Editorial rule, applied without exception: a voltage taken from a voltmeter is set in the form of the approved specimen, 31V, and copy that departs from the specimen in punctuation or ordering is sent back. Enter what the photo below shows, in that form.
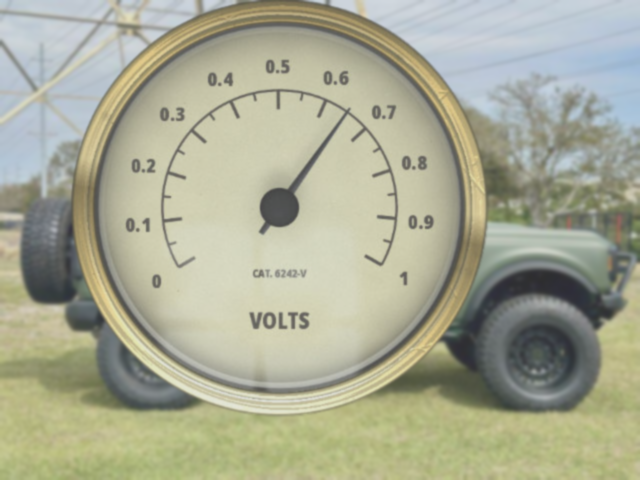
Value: 0.65V
